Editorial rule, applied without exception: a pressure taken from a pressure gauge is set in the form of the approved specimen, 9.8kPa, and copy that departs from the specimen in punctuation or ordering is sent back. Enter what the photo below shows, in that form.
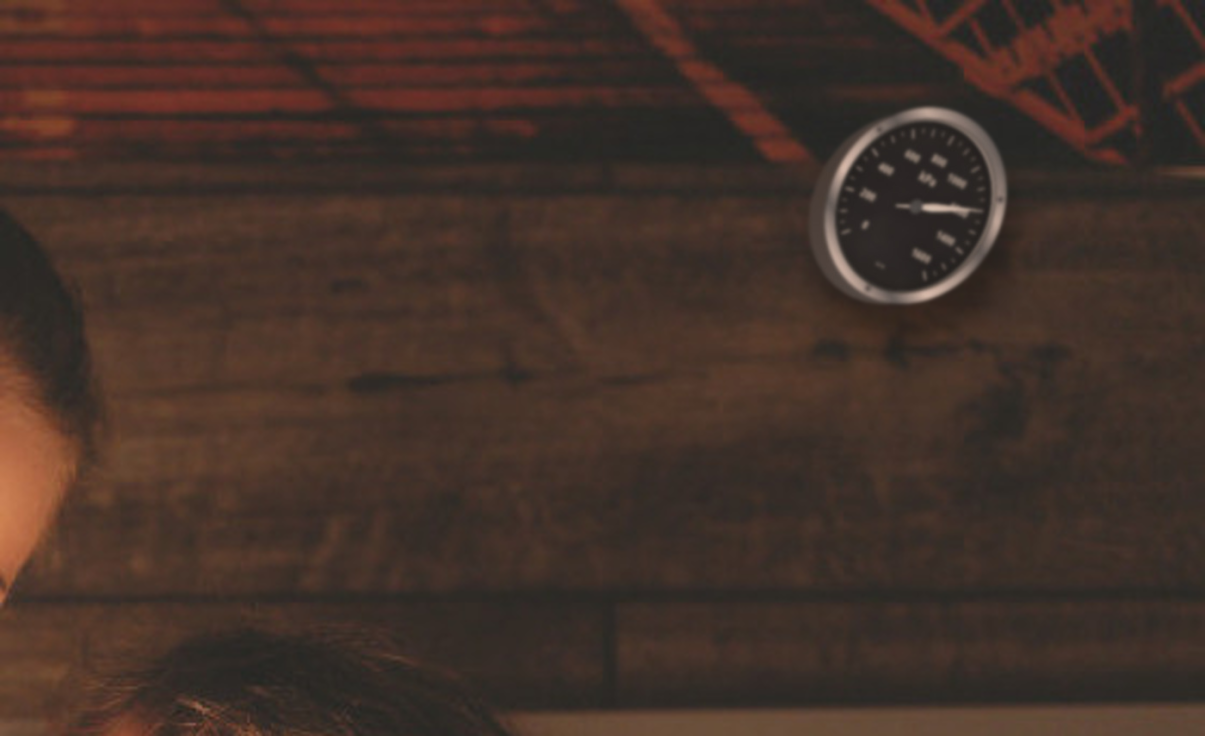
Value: 1200kPa
